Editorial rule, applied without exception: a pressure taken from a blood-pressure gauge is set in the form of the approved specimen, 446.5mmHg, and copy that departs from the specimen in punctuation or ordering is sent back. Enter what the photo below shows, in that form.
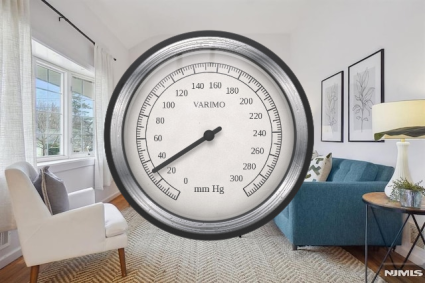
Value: 30mmHg
